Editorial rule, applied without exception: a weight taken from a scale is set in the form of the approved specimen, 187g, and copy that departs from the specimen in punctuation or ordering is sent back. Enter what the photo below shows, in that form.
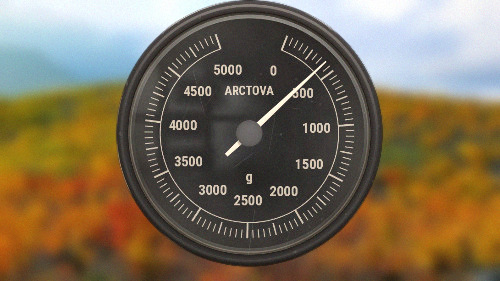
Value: 400g
